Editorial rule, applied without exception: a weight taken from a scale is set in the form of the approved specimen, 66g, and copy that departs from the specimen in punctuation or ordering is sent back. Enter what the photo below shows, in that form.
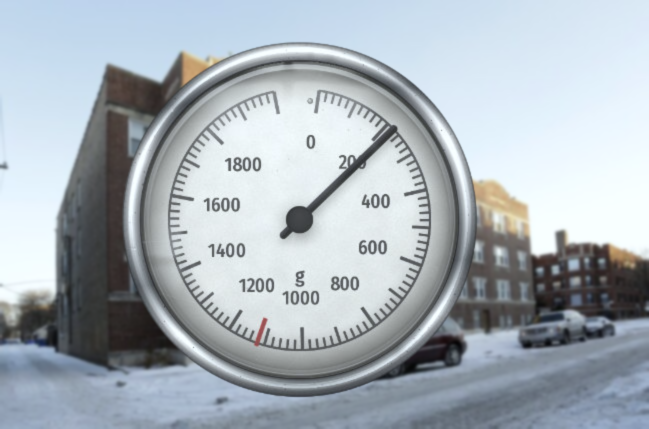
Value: 220g
